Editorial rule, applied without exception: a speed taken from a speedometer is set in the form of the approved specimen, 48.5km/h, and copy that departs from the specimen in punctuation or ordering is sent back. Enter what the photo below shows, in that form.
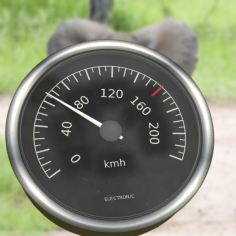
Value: 65km/h
